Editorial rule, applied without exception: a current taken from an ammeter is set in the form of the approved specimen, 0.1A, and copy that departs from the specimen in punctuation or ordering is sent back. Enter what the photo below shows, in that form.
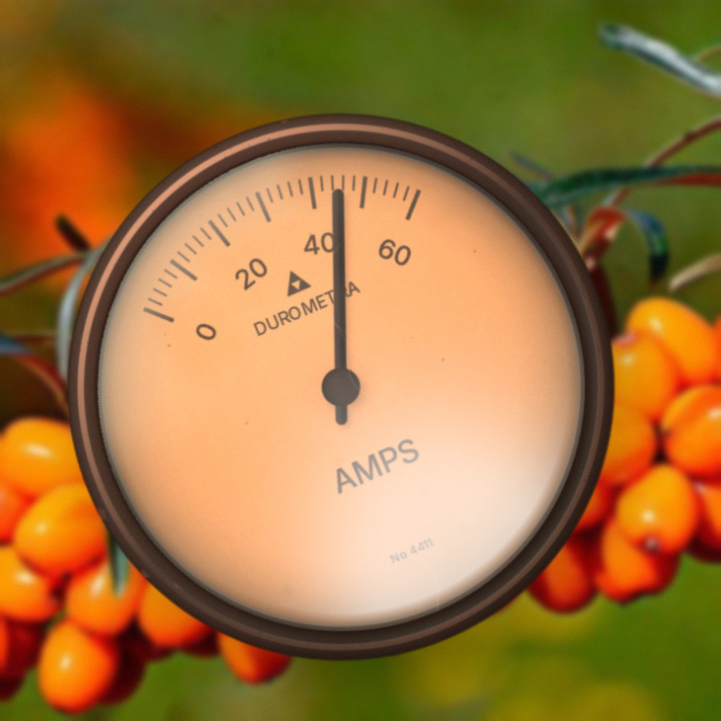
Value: 45A
